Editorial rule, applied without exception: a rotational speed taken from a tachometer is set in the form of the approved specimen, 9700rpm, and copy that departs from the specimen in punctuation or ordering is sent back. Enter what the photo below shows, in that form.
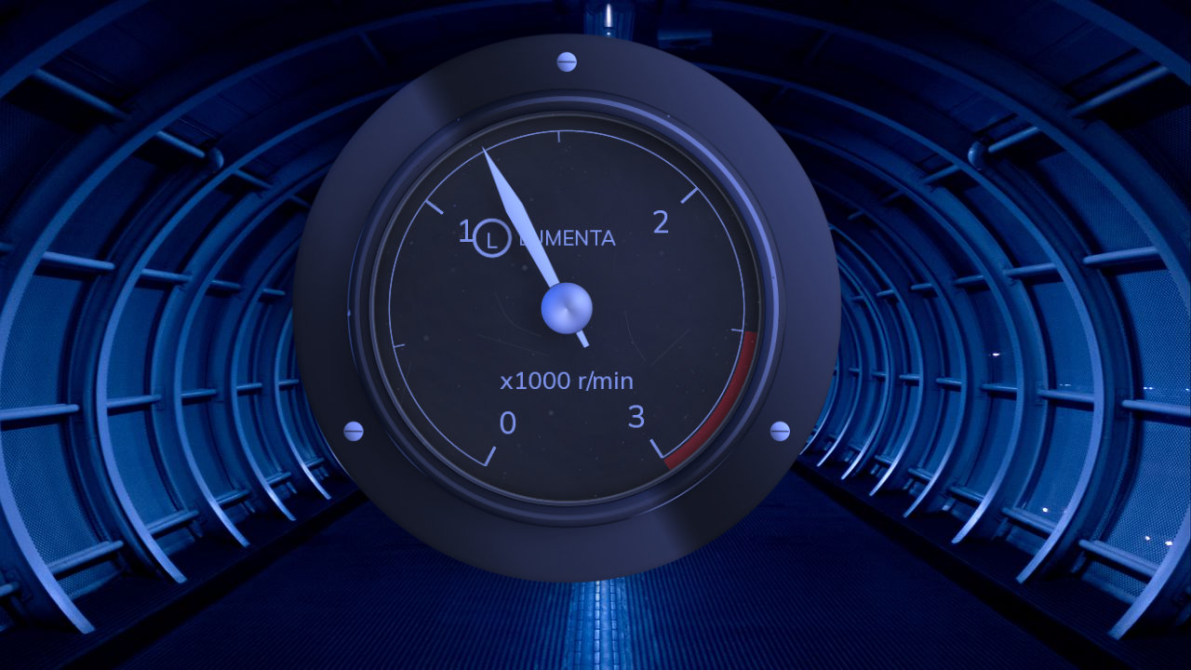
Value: 1250rpm
